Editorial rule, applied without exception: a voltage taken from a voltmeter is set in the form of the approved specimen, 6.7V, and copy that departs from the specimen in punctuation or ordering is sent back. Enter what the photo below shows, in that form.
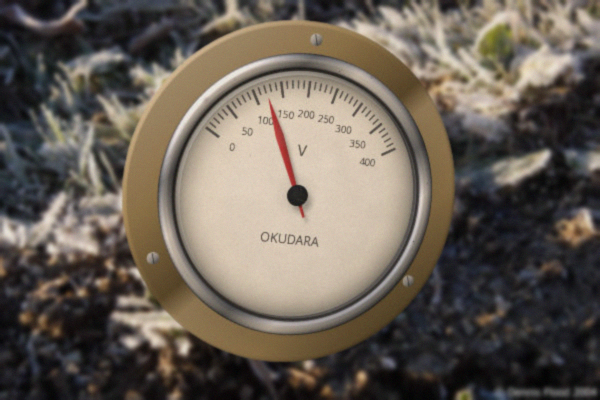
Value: 120V
